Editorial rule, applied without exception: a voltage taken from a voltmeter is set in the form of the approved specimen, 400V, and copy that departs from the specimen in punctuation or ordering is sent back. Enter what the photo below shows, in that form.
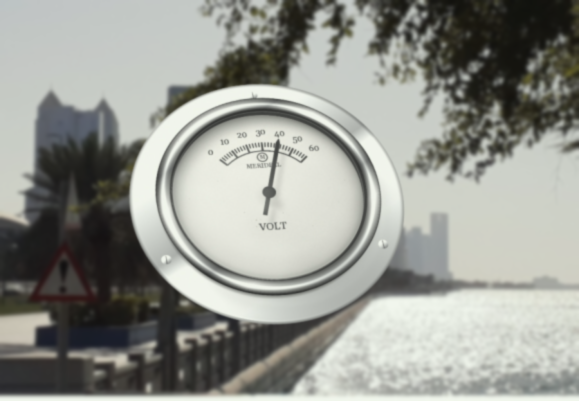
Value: 40V
